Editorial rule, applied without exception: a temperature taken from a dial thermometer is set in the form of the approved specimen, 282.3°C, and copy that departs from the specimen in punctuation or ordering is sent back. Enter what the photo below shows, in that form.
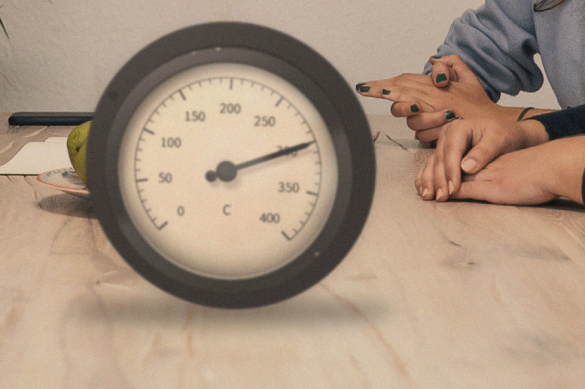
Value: 300°C
